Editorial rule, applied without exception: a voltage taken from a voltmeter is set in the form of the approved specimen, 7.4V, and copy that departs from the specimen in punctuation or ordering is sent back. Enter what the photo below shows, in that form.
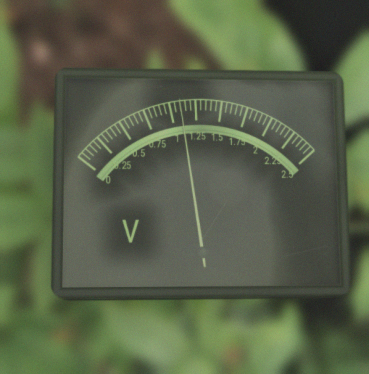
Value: 1.1V
